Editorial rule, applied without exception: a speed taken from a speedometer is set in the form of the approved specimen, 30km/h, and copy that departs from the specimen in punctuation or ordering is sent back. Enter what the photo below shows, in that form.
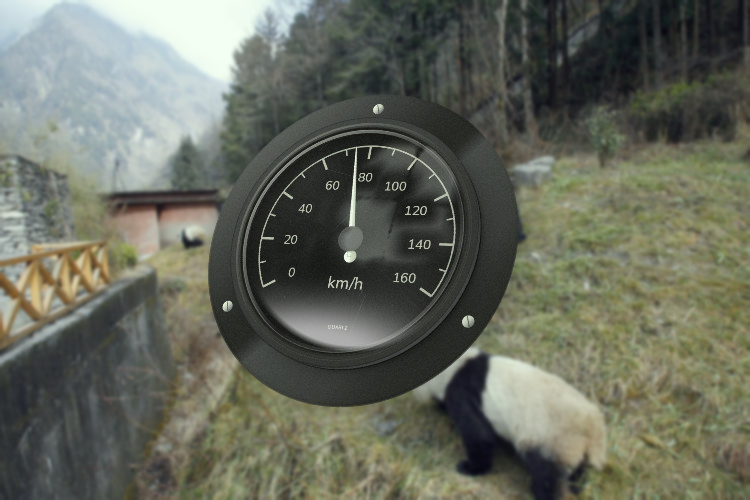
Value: 75km/h
